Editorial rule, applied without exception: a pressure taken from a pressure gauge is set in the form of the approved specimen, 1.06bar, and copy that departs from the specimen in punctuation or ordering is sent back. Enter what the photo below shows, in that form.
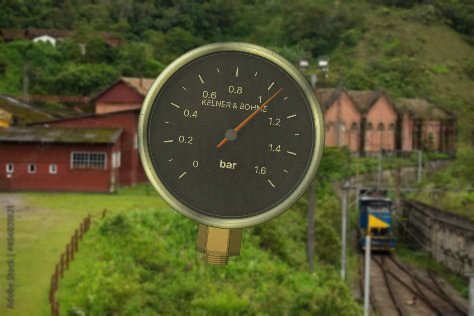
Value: 1.05bar
